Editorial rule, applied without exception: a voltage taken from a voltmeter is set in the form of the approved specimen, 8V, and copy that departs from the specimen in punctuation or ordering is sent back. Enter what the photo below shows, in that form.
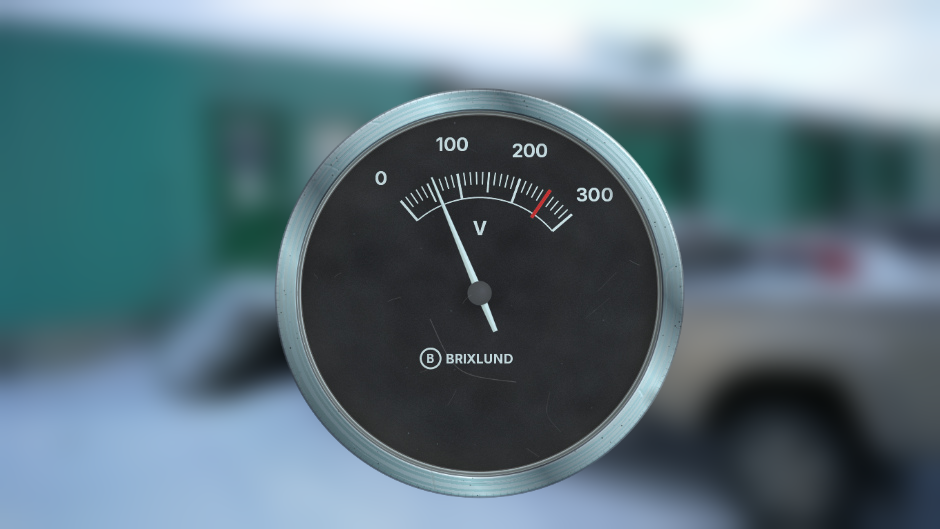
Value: 60V
